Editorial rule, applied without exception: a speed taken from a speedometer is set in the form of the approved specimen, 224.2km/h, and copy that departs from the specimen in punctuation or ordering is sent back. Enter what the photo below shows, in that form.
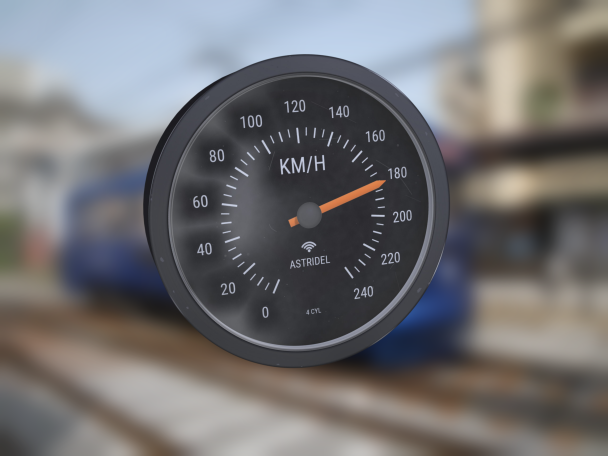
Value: 180km/h
